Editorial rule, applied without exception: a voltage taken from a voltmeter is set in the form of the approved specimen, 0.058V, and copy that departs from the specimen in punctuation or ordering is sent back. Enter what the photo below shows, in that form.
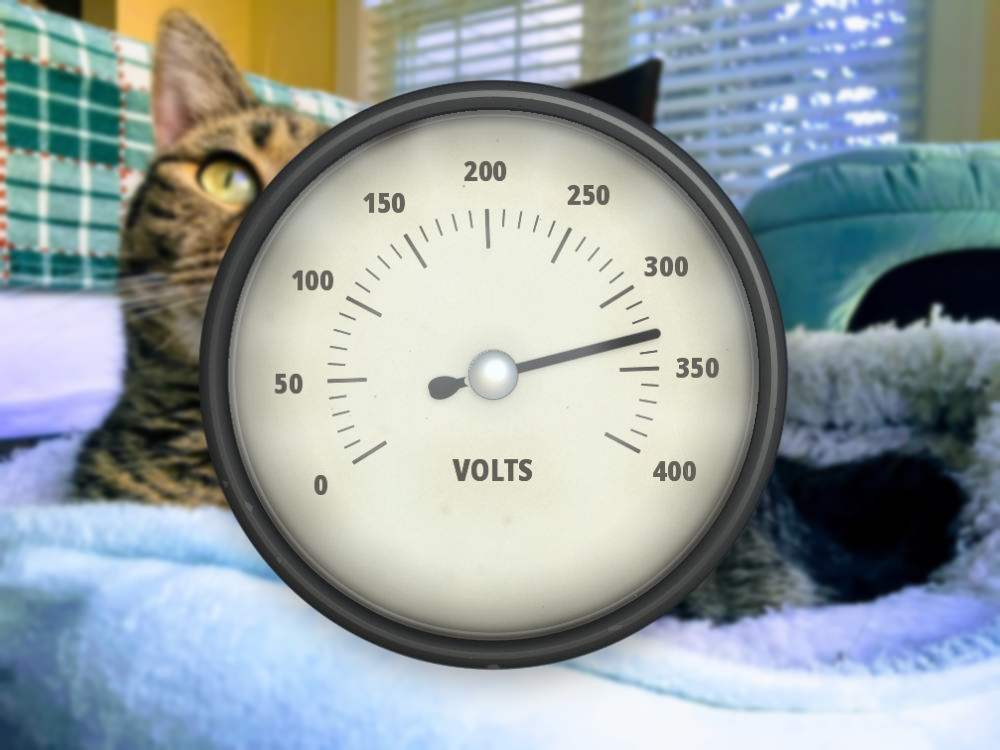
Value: 330V
